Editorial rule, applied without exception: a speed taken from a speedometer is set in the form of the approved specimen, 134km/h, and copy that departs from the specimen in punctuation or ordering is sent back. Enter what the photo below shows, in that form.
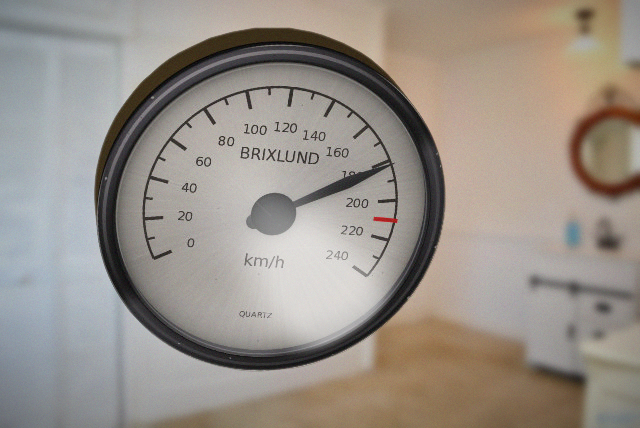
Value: 180km/h
